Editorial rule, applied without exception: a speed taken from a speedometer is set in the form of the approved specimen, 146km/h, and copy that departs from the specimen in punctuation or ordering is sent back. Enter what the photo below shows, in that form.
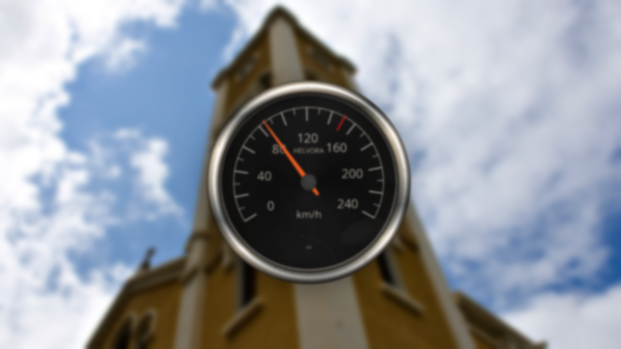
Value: 85km/h
